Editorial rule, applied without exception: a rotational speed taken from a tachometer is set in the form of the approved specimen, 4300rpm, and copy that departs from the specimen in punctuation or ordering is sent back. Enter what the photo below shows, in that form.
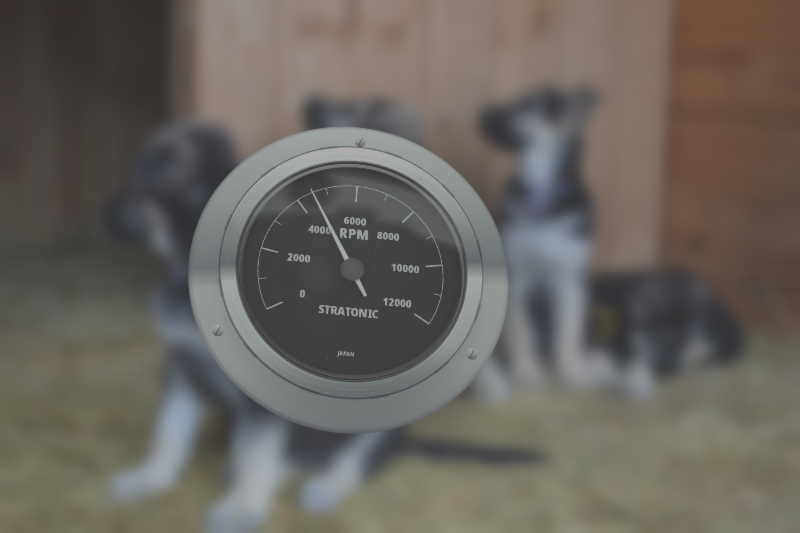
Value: 4500rpm
